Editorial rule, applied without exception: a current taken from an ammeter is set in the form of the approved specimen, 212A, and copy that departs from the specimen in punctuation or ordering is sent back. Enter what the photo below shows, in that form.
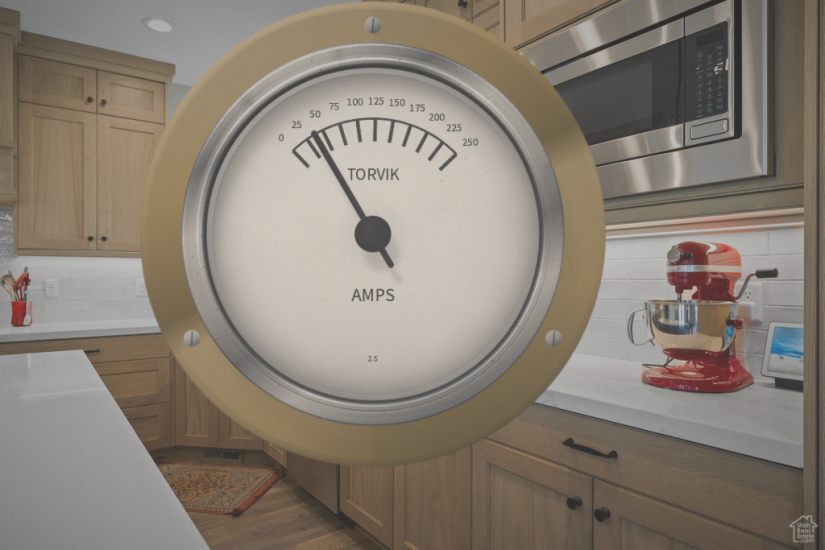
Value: 37.5A
